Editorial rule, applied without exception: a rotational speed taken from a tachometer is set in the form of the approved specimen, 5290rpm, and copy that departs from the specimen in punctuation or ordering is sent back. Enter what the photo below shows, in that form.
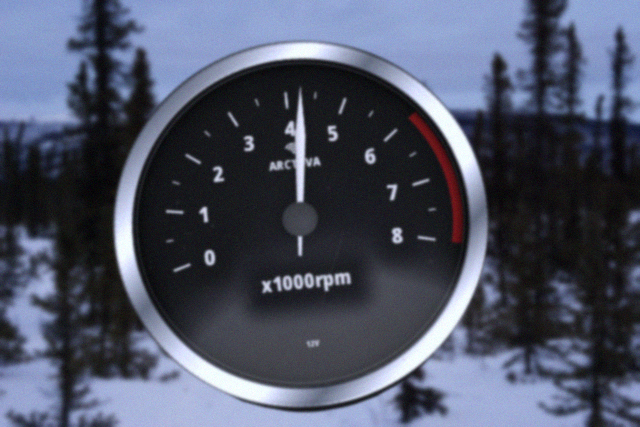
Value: 4250rpm
